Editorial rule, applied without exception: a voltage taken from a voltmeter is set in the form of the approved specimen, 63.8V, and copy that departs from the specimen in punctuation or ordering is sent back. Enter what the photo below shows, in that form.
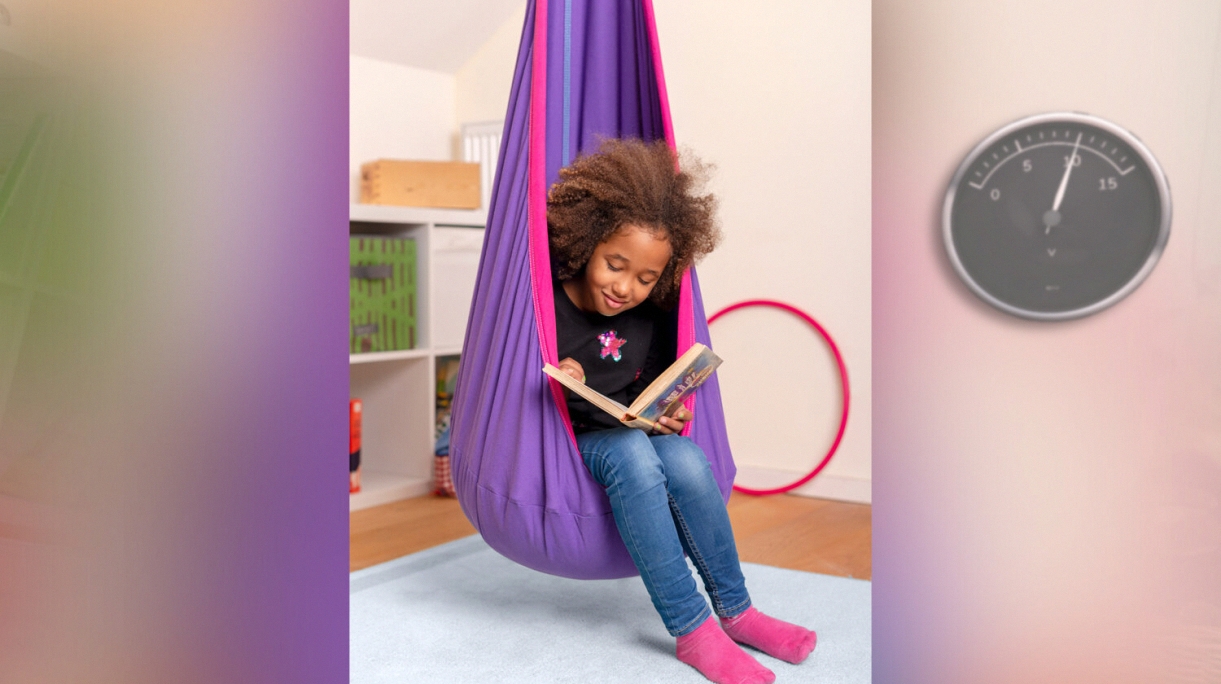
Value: 10V
